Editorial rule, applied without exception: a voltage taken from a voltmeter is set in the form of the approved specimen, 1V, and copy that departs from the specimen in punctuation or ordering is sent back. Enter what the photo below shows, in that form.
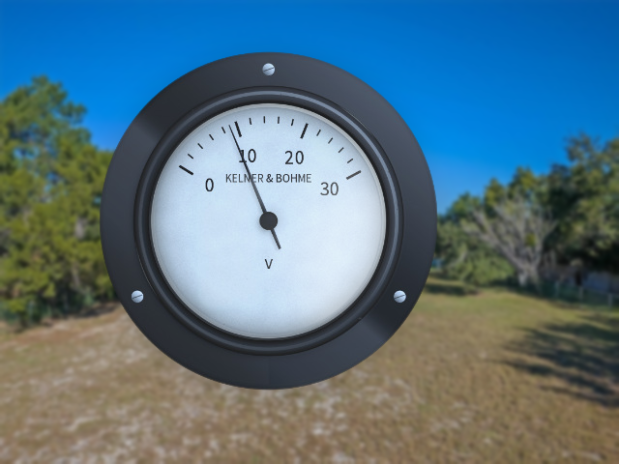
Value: 9V
